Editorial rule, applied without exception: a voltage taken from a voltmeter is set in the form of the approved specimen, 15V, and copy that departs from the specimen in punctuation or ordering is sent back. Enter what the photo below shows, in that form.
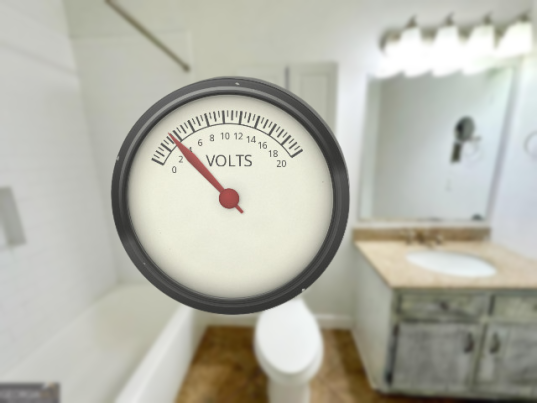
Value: 3.5V
